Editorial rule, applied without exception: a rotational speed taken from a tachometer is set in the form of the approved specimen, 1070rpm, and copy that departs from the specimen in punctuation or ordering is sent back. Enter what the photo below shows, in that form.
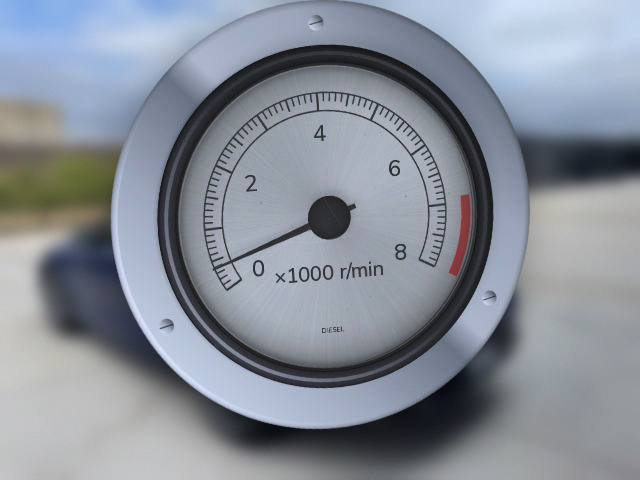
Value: 400rpm
